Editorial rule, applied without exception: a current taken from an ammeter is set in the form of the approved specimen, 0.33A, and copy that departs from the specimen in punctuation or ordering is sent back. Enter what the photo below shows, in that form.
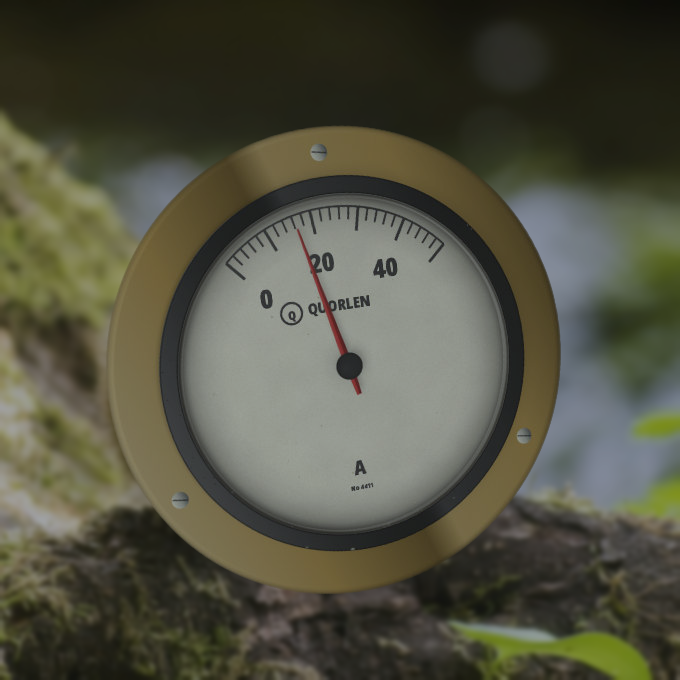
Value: 16A
